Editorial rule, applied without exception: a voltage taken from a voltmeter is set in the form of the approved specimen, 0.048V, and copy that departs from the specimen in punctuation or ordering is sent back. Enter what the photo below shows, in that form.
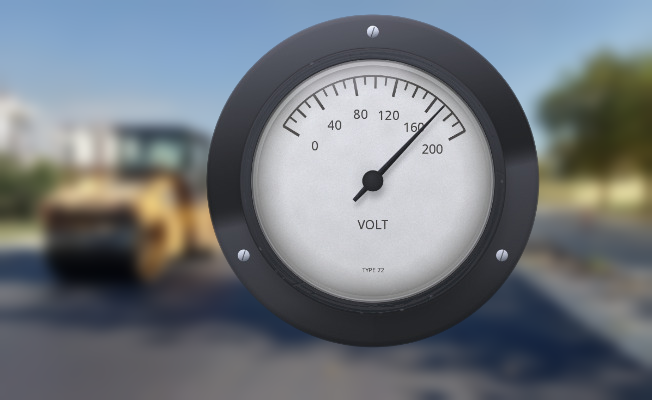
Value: 170V
